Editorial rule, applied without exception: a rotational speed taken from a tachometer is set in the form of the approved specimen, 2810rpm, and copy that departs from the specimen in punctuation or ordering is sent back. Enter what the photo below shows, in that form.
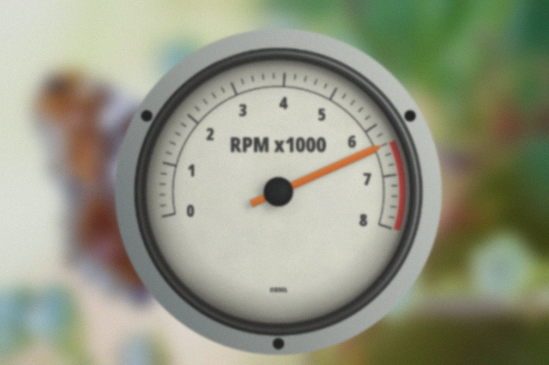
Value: 6400rpm
